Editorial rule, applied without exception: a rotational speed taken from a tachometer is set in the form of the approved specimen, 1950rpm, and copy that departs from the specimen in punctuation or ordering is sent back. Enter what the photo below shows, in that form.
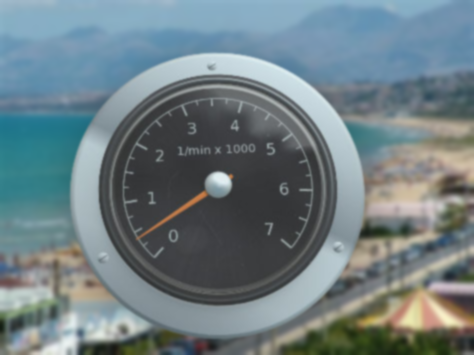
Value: 375rpm
